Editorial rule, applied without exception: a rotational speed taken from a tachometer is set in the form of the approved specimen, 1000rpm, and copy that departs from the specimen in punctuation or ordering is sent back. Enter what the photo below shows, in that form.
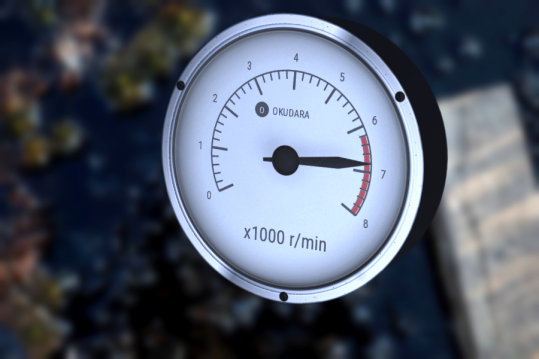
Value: 6800rpm
